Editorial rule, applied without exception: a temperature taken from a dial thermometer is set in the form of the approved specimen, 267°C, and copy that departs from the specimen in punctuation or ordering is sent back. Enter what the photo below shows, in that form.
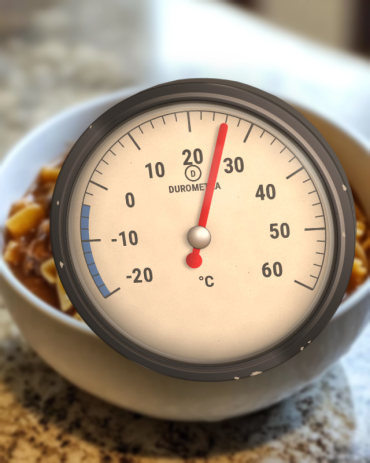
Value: 26°C
